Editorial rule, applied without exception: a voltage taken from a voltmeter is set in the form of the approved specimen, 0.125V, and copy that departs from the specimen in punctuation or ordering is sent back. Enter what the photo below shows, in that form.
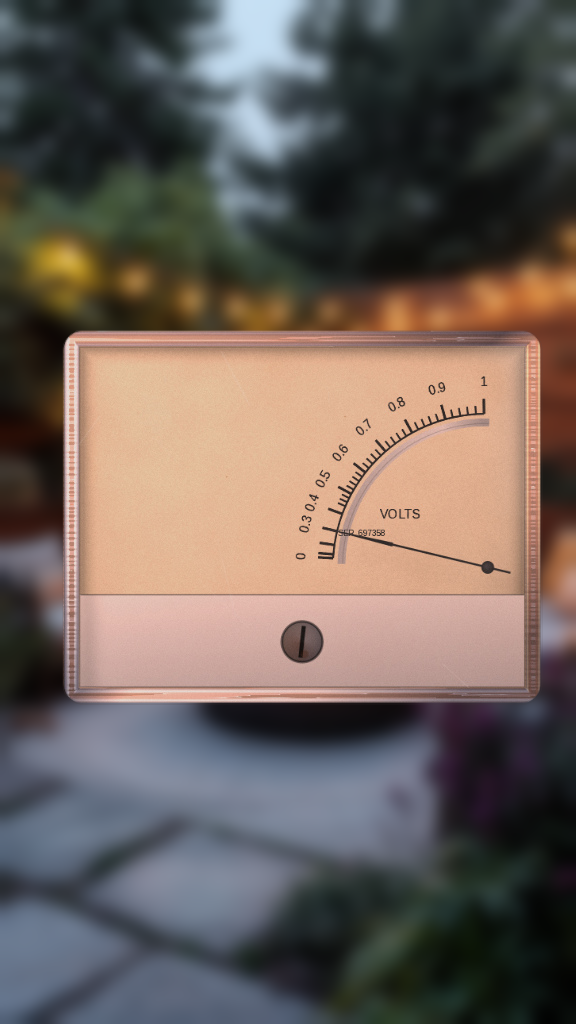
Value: 0.3V
